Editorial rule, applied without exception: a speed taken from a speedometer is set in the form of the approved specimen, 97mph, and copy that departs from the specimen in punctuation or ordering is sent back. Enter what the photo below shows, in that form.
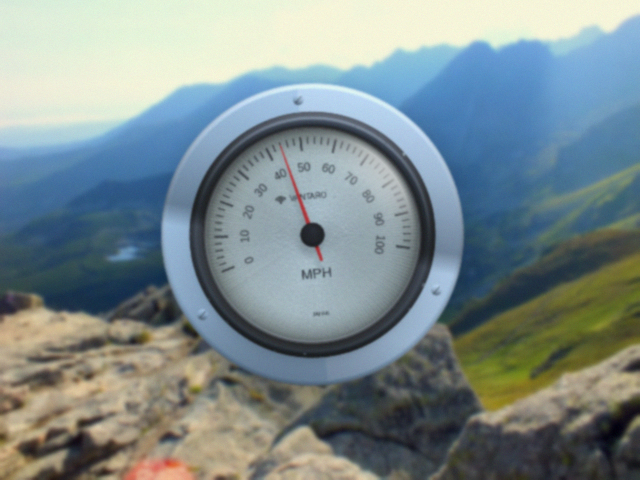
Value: 44mph
